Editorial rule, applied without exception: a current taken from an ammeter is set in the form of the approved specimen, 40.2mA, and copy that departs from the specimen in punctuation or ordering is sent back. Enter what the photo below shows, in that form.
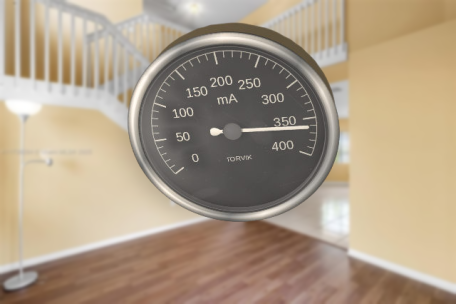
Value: 360mA
